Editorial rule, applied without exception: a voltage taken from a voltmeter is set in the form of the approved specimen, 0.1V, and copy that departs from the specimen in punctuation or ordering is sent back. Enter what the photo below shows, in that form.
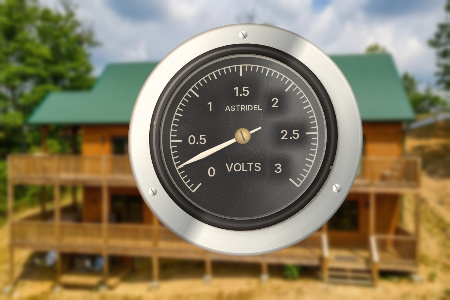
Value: 0.25V
